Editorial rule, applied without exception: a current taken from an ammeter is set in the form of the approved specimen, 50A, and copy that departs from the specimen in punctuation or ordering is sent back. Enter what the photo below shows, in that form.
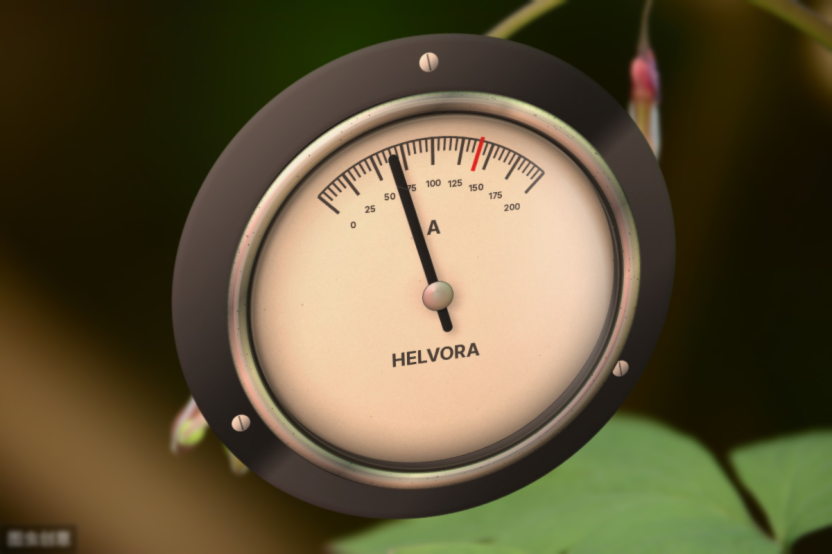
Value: 65A
